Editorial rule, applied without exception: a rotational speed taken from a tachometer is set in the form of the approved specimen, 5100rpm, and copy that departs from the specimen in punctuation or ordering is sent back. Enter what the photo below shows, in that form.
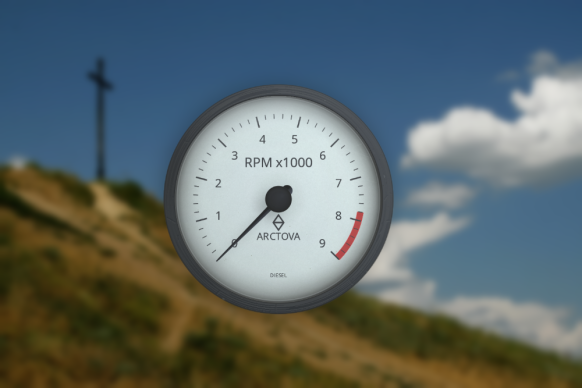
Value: 0rpm
